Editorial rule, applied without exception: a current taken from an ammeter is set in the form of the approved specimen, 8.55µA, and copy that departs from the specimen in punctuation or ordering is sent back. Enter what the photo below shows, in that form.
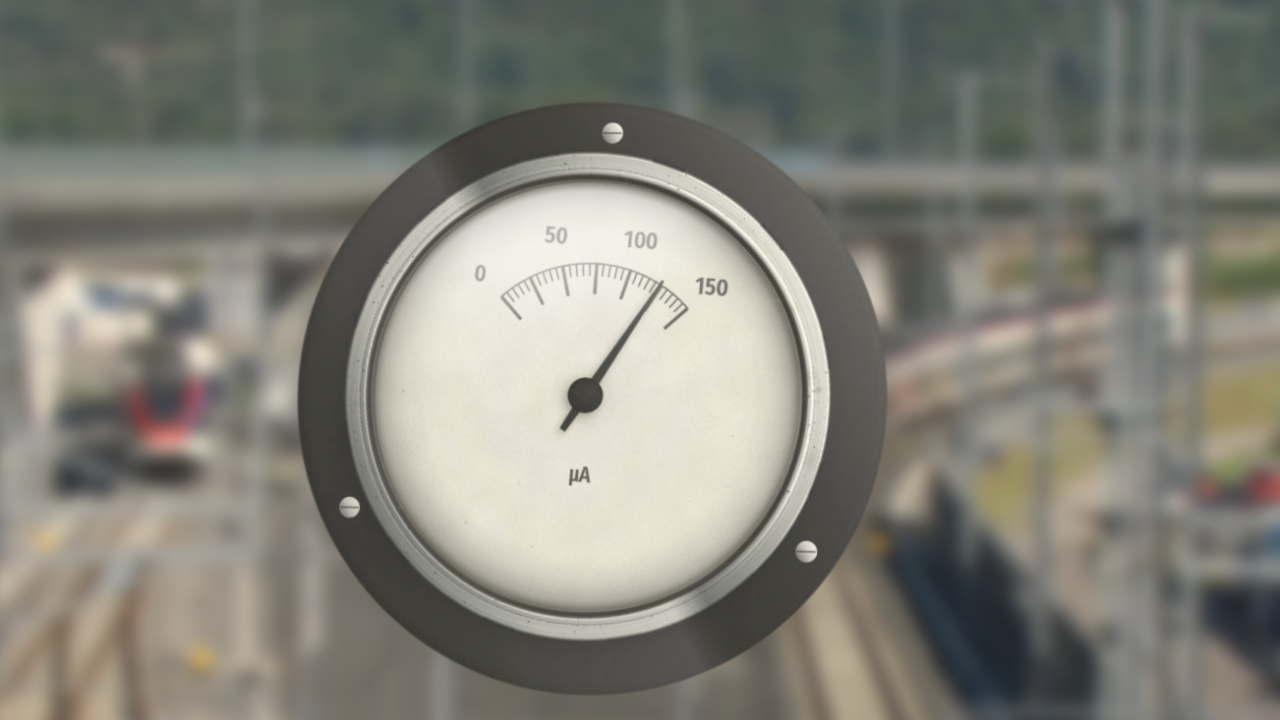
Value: 125µA
